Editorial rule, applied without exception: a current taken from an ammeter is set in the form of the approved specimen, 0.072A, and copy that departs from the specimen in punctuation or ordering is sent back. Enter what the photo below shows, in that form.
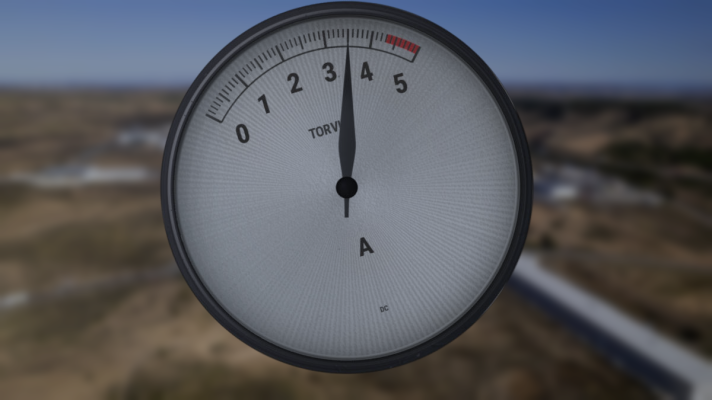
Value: 3.5A
